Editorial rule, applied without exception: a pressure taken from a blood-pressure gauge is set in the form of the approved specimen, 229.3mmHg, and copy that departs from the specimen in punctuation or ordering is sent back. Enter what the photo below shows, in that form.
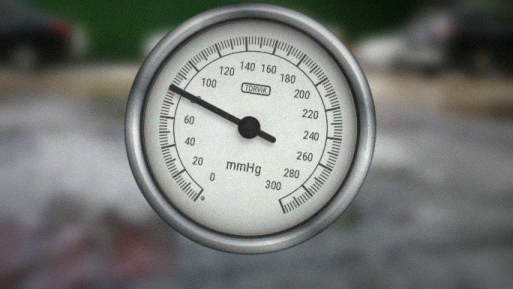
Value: 80mmHg
